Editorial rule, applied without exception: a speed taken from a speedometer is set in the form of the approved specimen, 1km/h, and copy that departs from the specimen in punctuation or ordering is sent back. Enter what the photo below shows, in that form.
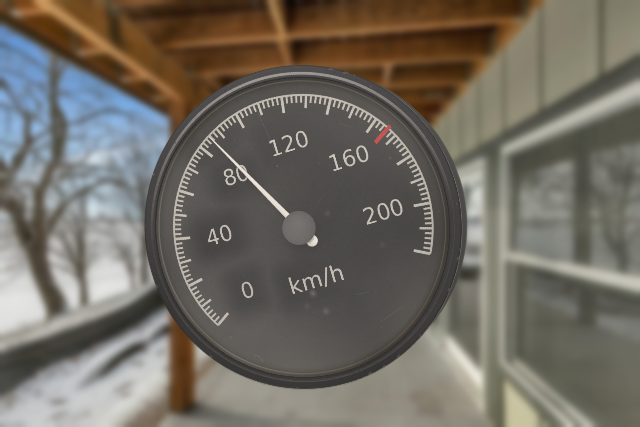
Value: 86km/h
